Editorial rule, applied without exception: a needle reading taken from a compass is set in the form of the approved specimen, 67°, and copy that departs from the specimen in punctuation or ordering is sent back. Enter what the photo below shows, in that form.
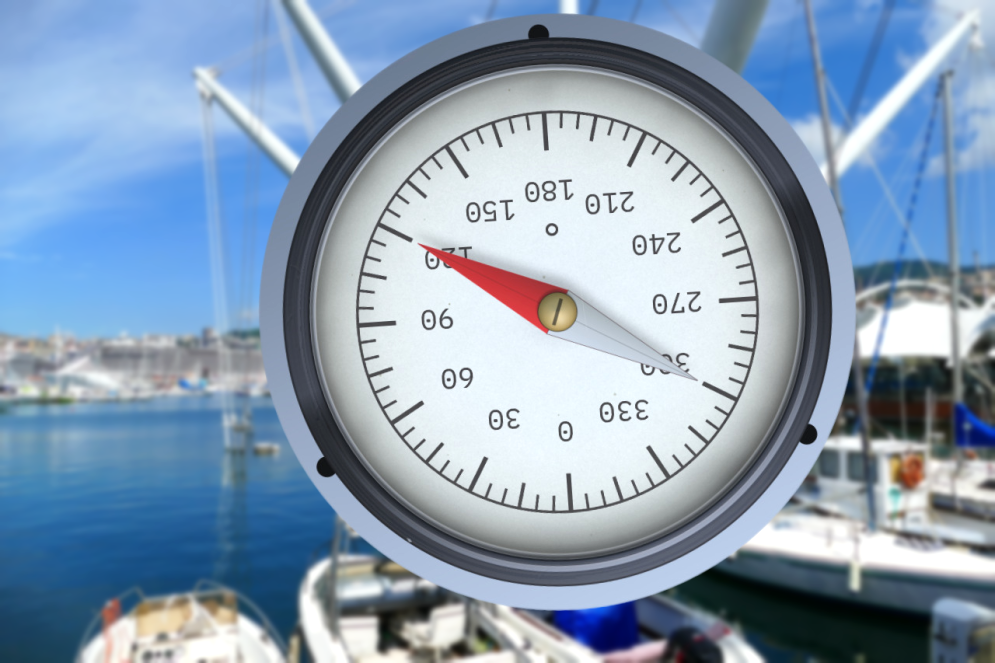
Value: 120°
